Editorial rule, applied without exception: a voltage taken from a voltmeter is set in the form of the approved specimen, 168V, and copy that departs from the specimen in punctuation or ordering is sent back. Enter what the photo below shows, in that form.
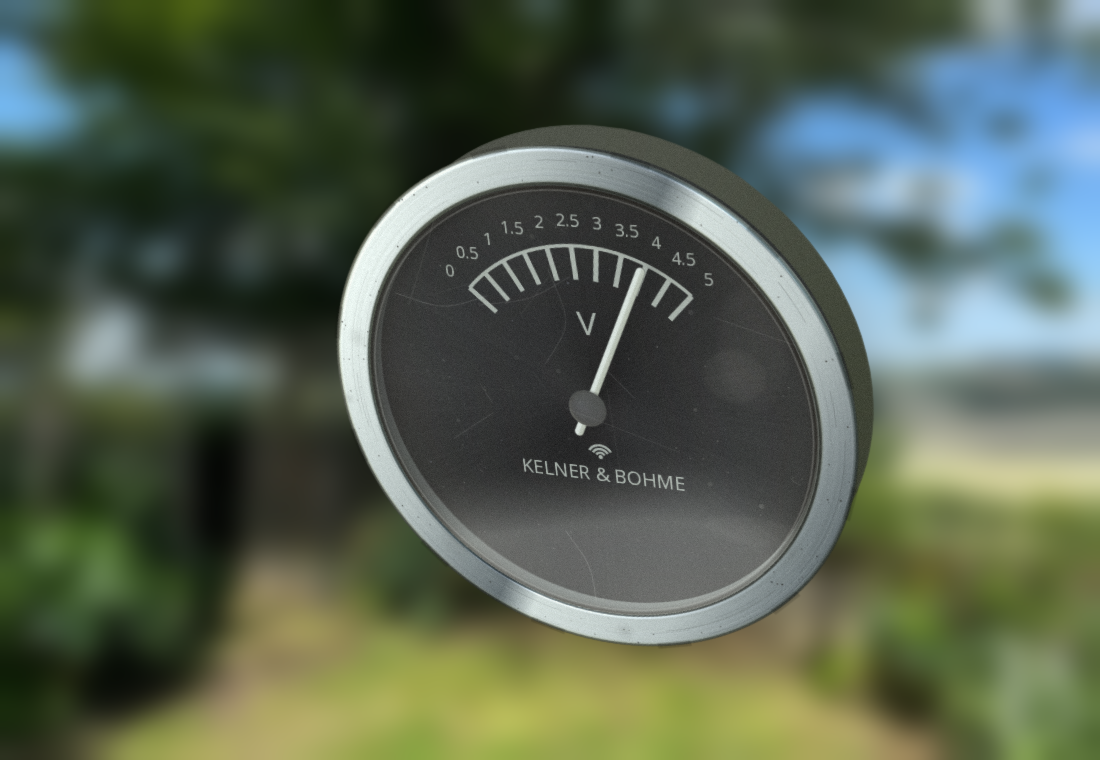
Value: 4V
